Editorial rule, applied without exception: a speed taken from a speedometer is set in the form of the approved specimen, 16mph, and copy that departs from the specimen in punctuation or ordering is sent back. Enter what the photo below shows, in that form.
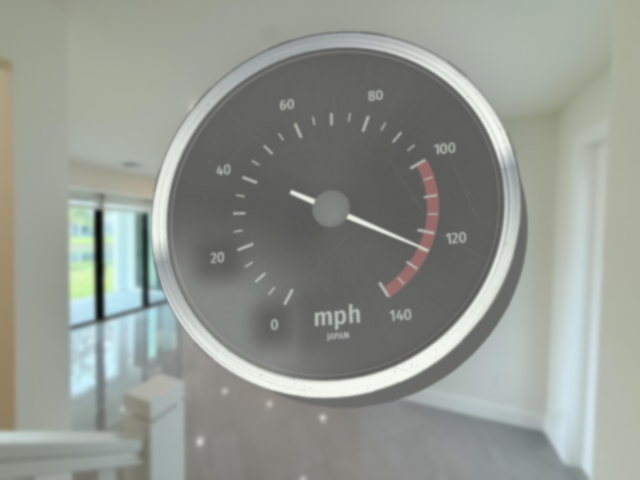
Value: 125mph
